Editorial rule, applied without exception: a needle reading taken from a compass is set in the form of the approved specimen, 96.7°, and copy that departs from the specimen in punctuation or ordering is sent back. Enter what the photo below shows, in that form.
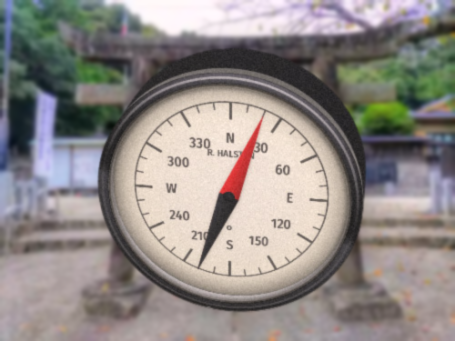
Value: 20°
